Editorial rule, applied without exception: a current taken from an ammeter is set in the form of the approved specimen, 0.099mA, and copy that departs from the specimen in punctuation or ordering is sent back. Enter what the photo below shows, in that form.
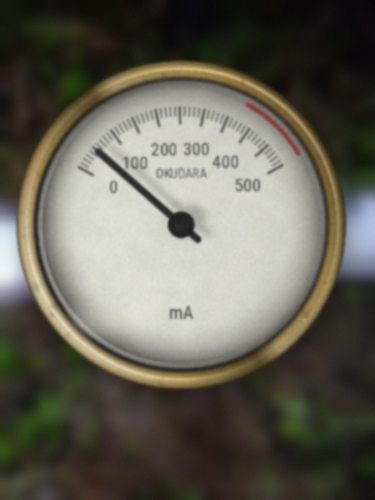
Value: 50mA
